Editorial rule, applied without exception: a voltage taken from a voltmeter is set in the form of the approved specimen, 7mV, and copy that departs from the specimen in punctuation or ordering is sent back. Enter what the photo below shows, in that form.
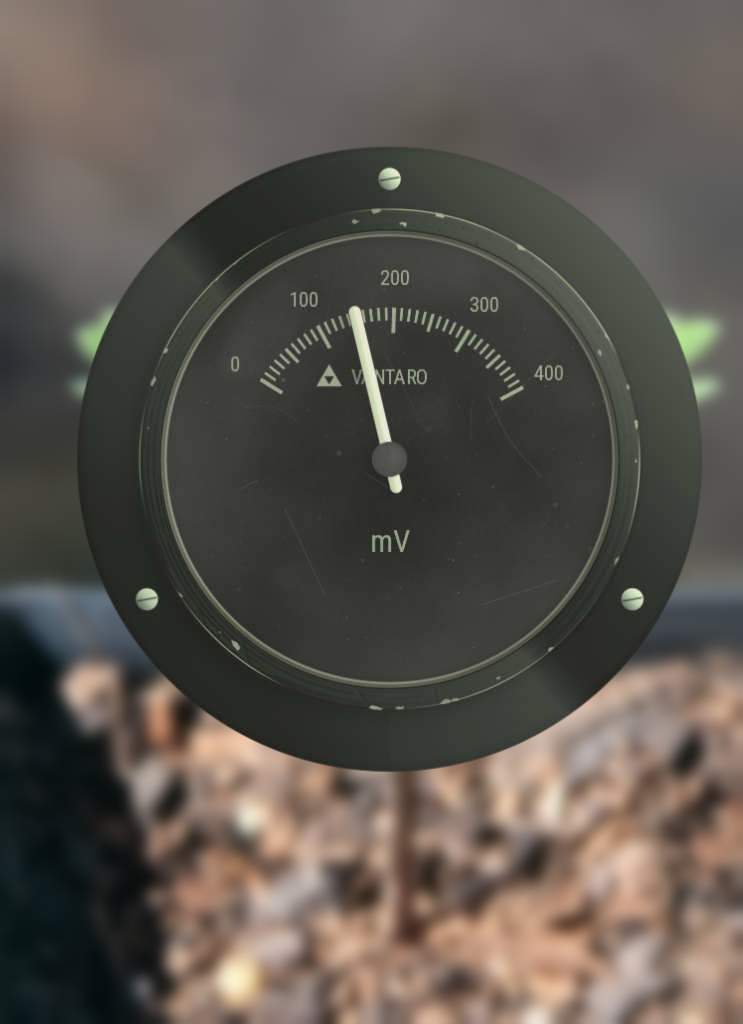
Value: 150mV
